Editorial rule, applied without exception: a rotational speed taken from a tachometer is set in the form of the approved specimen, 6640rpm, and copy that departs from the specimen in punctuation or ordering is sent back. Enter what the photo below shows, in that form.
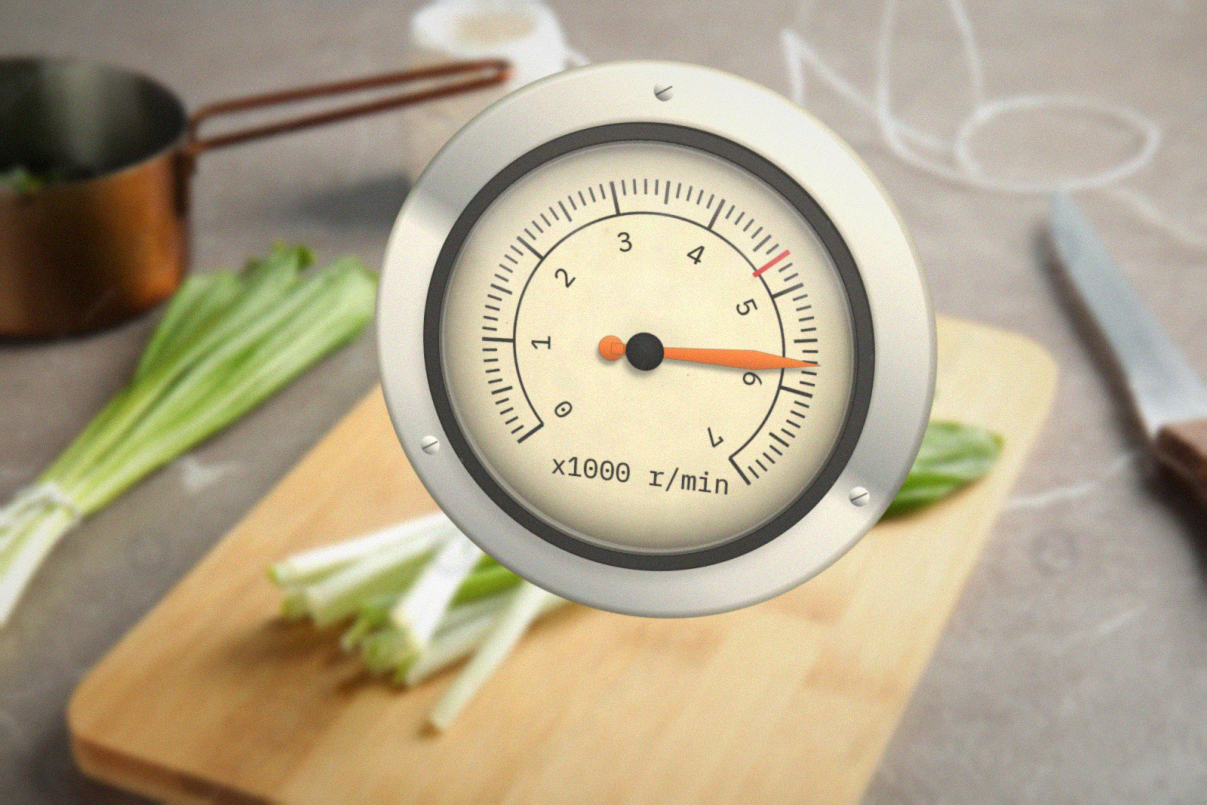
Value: 5700rpm
